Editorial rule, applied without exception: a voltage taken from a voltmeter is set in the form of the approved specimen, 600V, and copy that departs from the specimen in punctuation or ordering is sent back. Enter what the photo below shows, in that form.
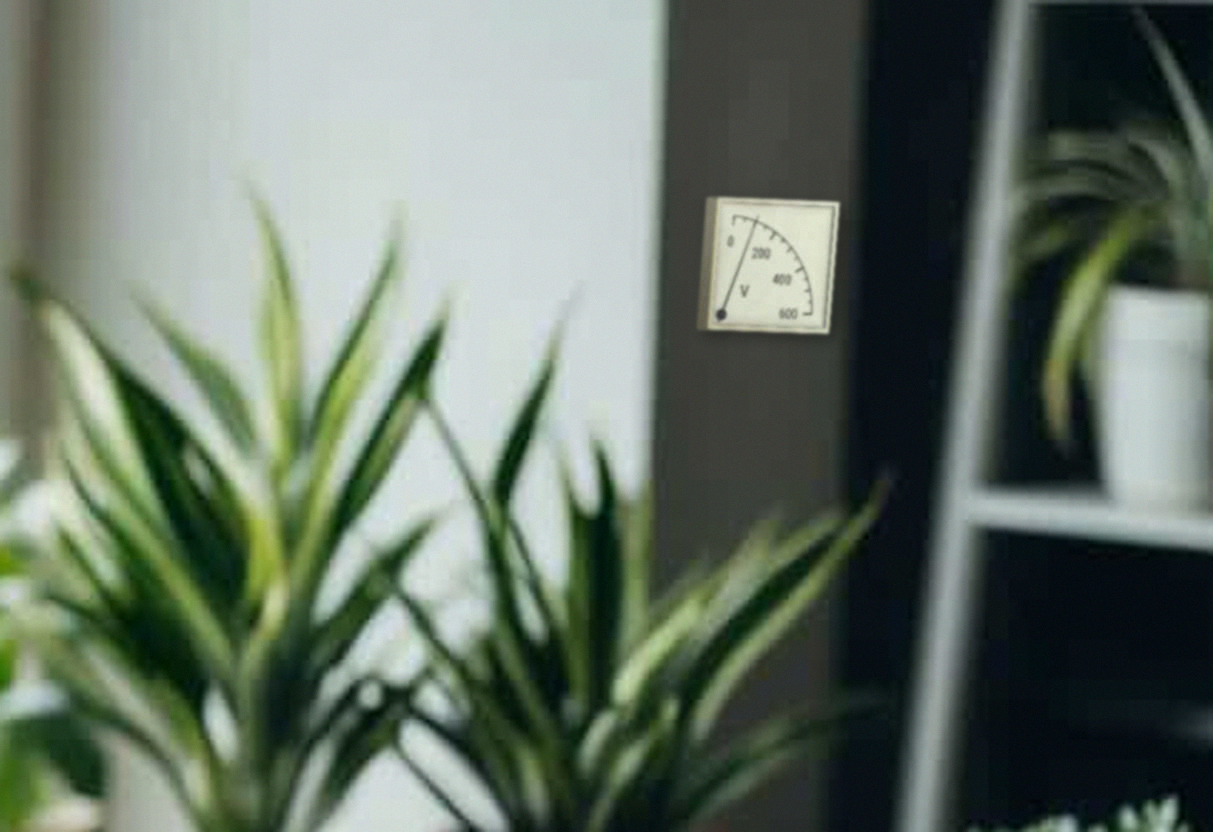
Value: 100V
